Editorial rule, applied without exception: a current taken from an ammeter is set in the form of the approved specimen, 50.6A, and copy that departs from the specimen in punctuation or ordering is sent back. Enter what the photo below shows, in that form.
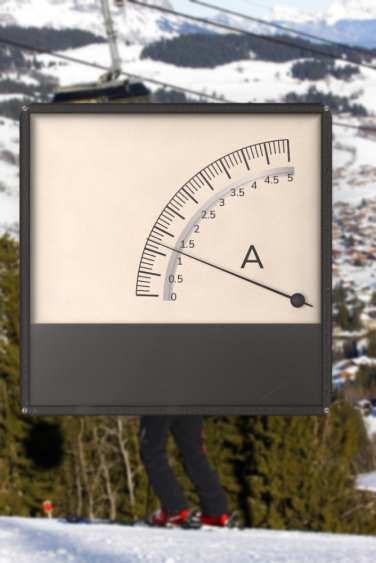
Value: 1.2A
